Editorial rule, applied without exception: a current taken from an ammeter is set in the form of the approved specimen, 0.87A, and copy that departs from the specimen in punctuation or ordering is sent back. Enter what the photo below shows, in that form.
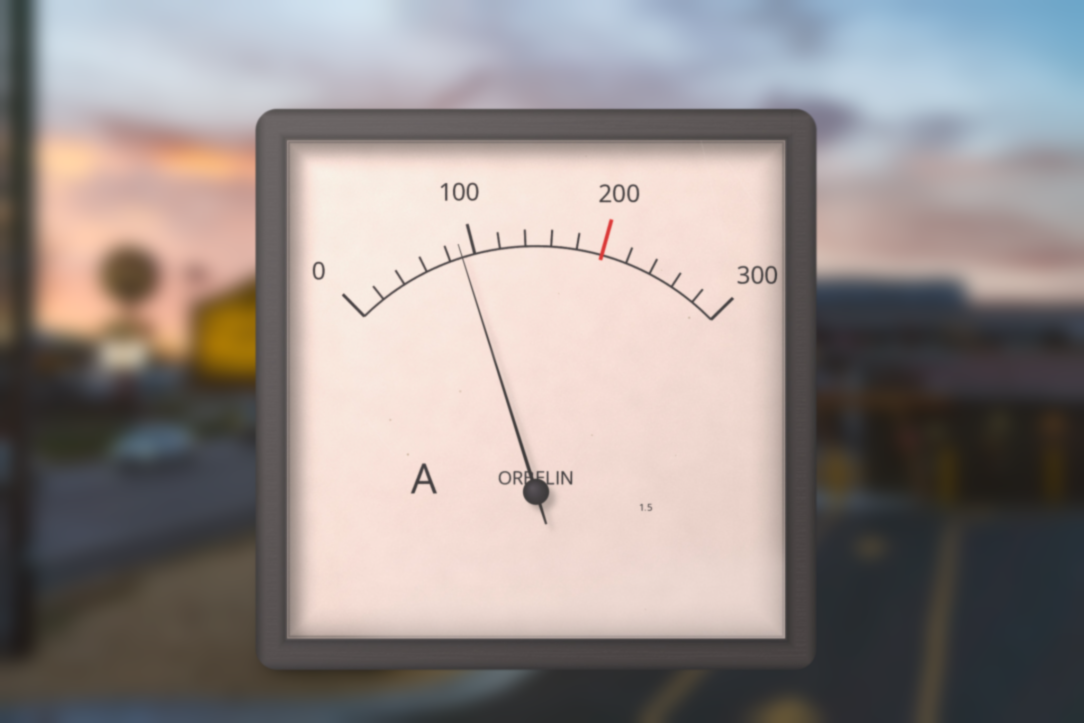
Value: 90A
